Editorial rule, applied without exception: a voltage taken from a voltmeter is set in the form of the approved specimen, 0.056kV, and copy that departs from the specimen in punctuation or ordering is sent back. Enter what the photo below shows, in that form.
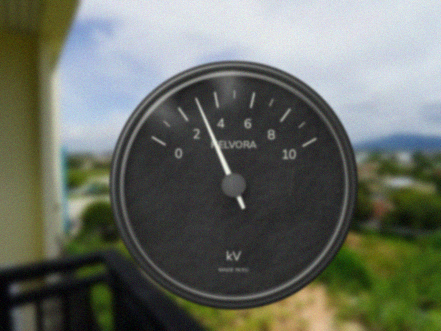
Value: 3kV
